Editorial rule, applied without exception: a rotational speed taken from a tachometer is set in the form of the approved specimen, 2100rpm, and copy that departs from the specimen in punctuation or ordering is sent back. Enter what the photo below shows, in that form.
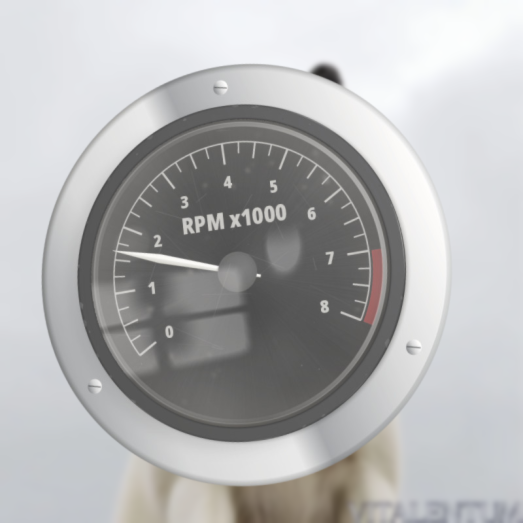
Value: 1625rpm
